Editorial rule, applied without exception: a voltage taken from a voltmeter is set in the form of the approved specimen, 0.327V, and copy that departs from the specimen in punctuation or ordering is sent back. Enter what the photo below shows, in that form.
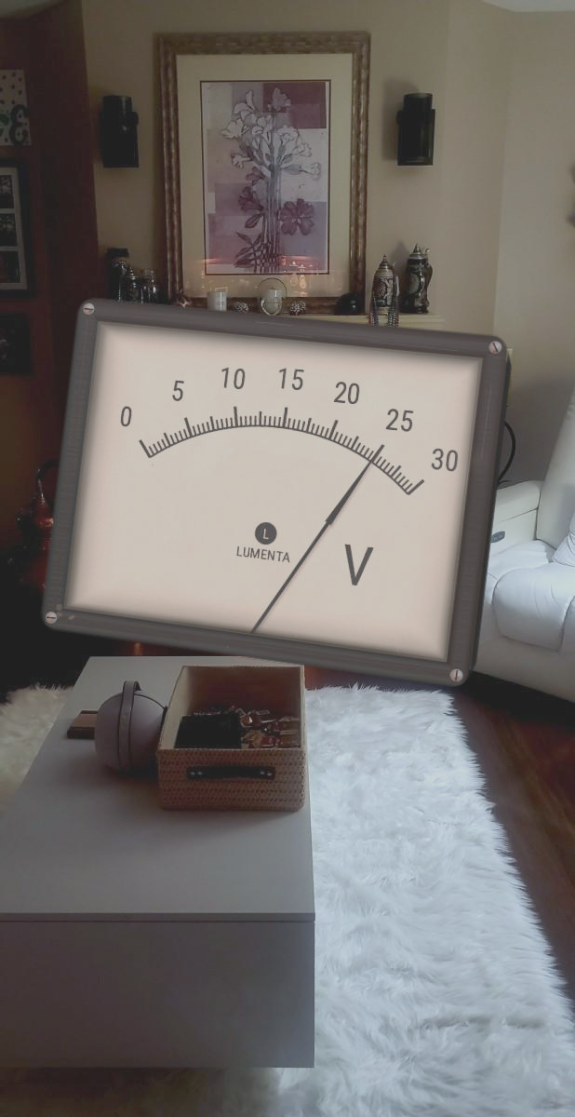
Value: 25V
